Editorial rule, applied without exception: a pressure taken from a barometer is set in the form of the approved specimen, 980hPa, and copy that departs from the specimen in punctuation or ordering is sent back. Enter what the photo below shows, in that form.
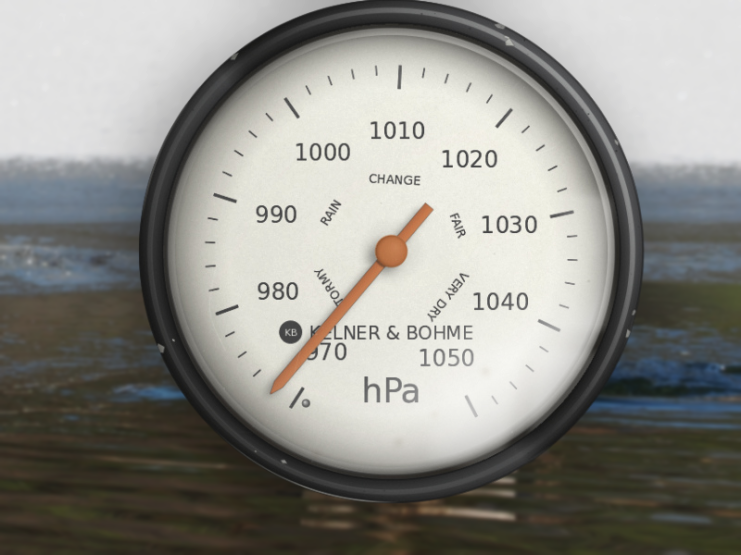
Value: 972hPa
